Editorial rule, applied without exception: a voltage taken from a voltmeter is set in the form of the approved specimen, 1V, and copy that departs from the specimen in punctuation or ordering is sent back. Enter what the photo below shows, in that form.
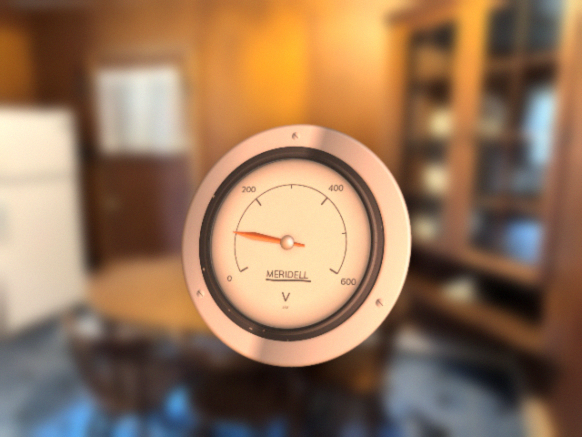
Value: 100V
